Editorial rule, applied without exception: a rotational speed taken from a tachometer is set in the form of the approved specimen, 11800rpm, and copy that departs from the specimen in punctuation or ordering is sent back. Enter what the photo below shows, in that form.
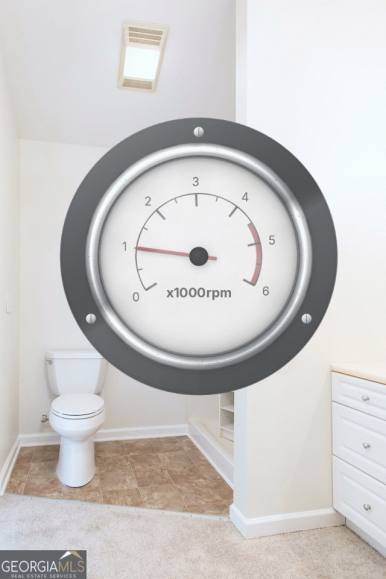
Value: 1000rpm
